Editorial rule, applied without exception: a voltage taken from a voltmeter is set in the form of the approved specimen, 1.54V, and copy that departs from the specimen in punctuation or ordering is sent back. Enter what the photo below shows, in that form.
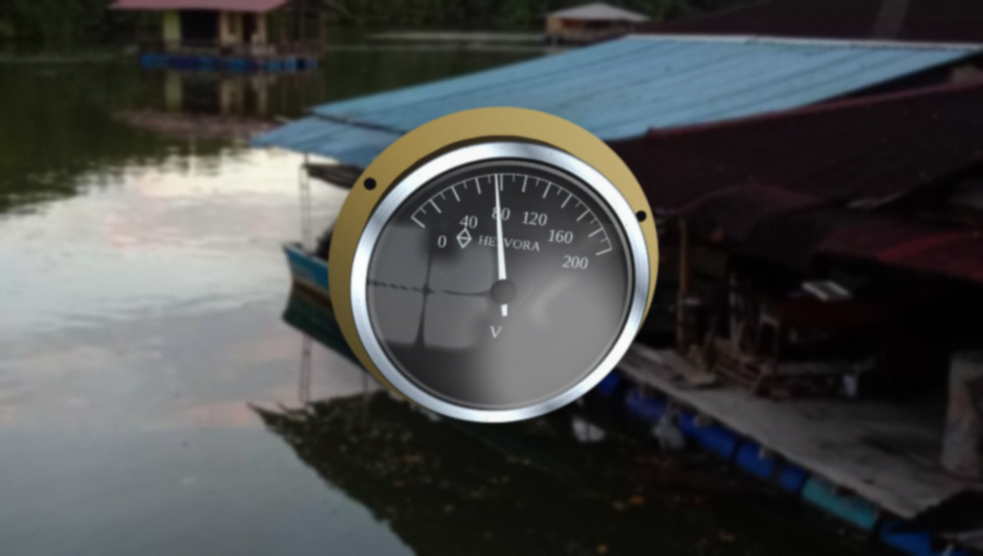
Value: 75V
